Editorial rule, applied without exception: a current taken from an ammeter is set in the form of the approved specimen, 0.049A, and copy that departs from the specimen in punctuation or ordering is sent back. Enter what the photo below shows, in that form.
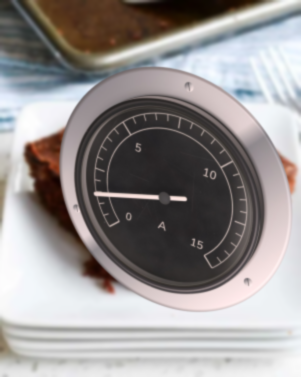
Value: 1.5A
